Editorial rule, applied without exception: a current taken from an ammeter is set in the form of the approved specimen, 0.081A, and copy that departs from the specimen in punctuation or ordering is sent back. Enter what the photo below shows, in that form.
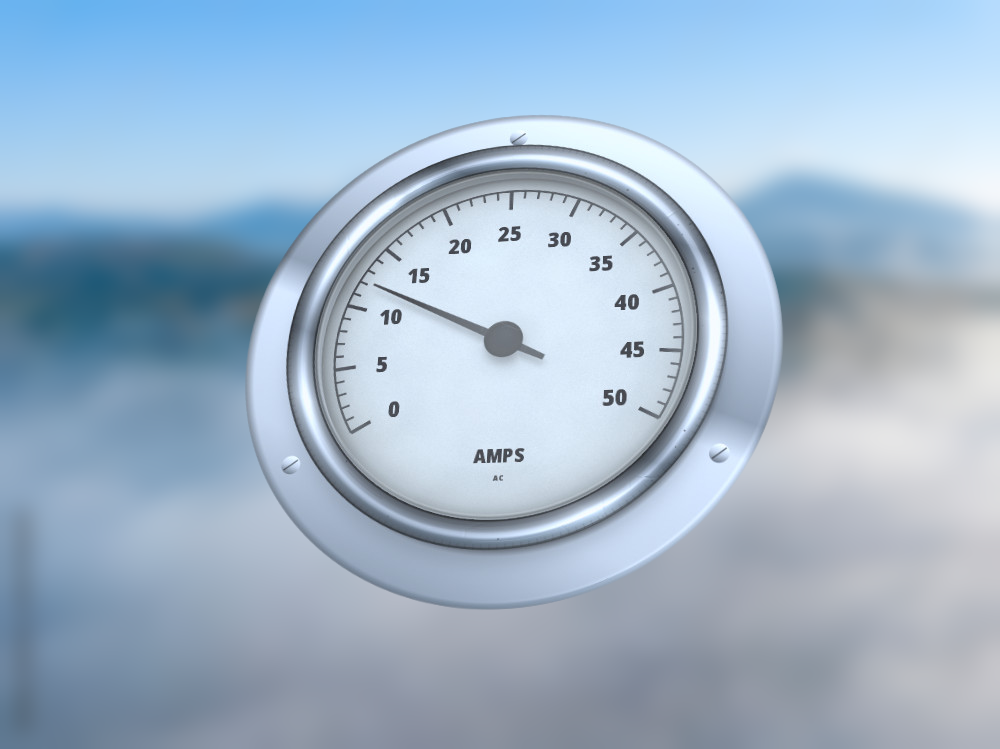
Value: 12A
